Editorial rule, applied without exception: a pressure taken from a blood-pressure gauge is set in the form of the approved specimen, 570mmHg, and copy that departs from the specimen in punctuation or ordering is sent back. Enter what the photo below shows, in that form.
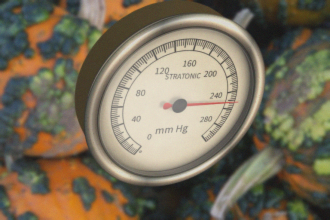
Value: 250mmHg
